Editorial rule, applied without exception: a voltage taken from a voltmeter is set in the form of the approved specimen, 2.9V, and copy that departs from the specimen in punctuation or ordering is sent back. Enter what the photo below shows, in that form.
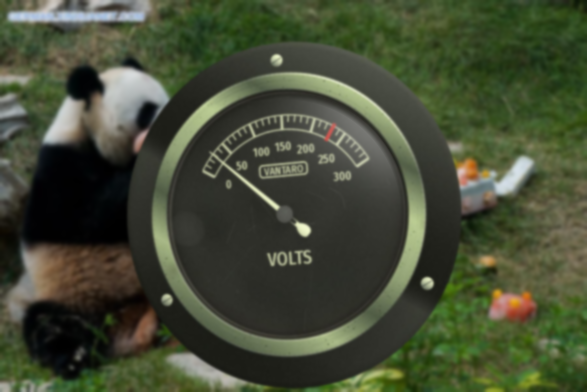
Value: 30V
